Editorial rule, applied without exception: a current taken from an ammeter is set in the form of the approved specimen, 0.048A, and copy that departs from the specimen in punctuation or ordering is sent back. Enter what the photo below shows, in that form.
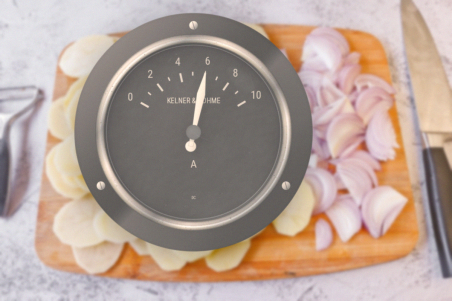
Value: 6A
